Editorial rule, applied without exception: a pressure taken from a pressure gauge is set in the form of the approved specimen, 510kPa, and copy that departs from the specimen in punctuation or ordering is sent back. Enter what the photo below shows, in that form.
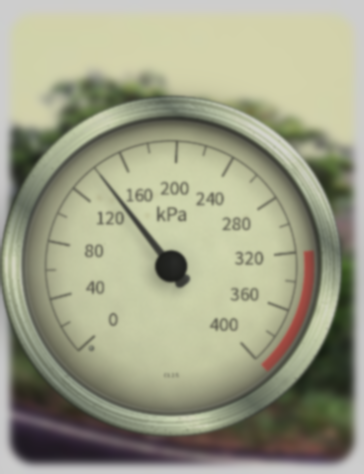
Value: 140kPa
